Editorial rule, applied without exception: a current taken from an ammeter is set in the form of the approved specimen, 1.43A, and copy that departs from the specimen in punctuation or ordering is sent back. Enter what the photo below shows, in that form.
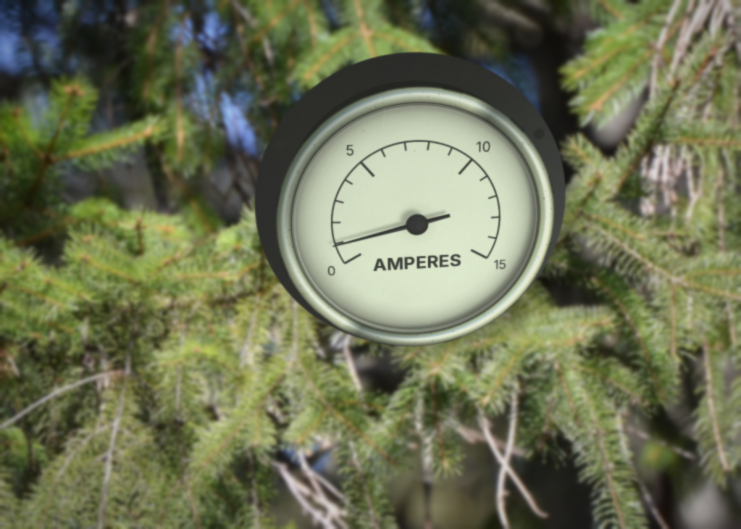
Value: 1A
